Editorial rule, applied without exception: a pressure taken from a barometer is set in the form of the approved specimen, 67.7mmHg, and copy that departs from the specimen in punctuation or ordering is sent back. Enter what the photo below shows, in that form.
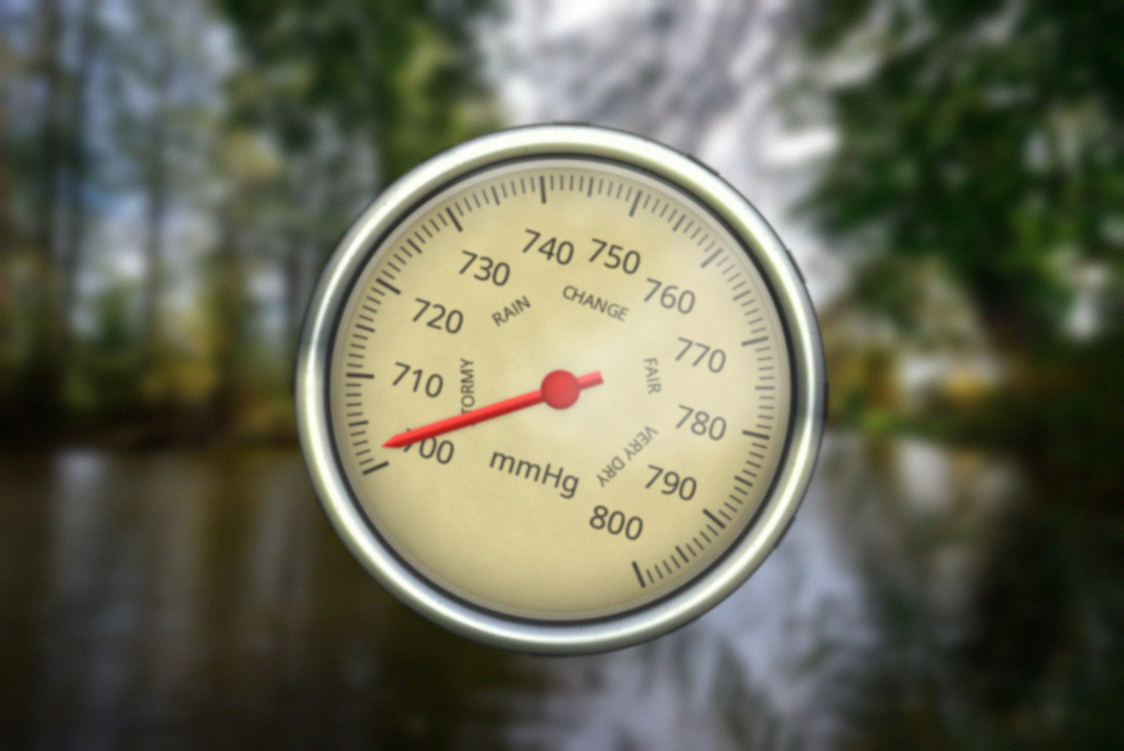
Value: 702mmHg
